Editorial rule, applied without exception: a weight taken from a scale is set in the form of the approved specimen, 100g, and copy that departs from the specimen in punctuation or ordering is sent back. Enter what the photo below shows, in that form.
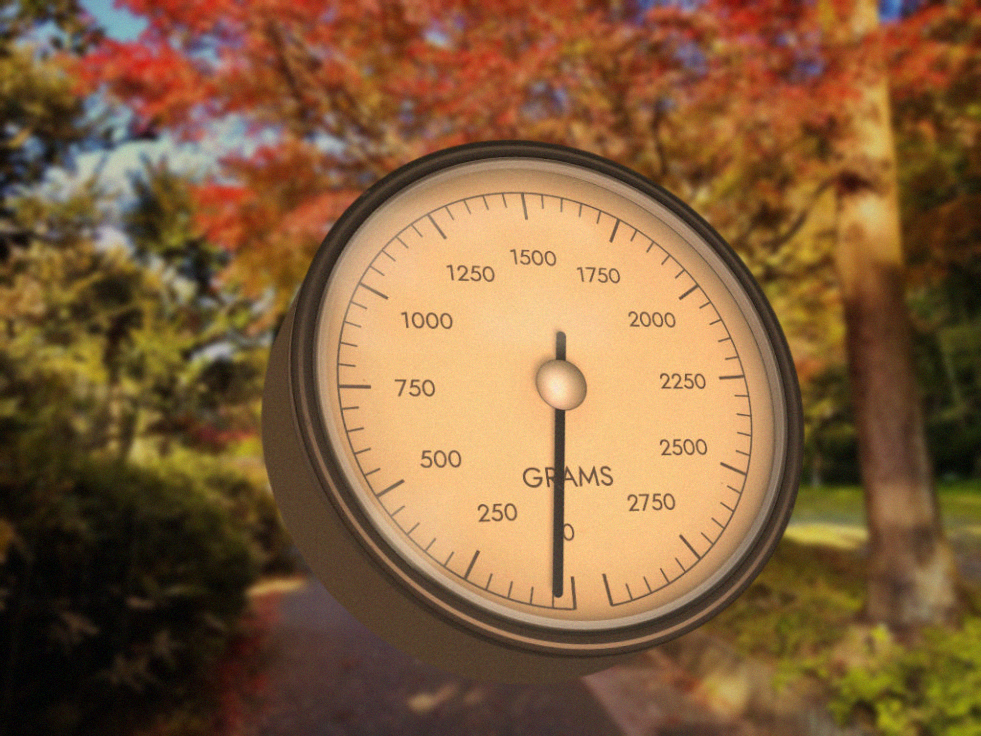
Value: 50g
